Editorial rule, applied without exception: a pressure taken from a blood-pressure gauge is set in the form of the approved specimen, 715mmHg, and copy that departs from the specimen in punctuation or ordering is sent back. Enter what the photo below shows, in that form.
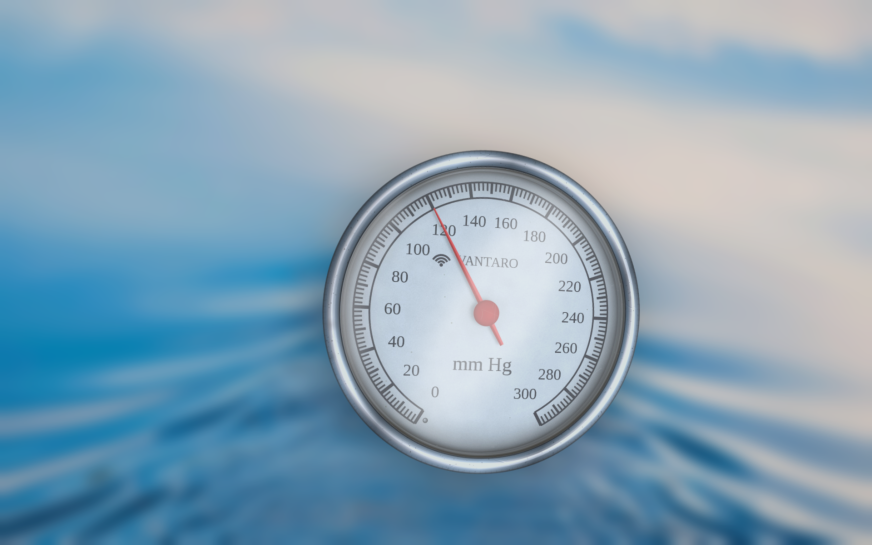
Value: 120mmHg
